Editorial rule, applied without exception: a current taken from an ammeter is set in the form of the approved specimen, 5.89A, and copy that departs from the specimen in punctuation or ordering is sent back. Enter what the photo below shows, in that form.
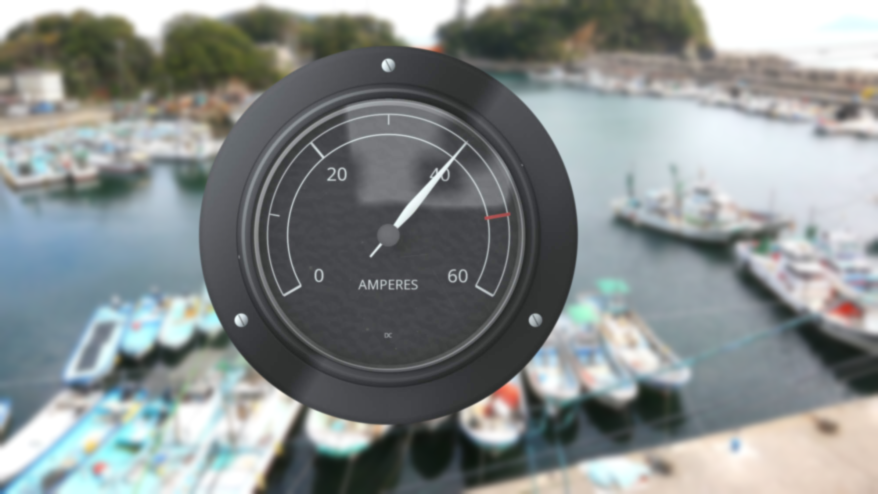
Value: 40A
